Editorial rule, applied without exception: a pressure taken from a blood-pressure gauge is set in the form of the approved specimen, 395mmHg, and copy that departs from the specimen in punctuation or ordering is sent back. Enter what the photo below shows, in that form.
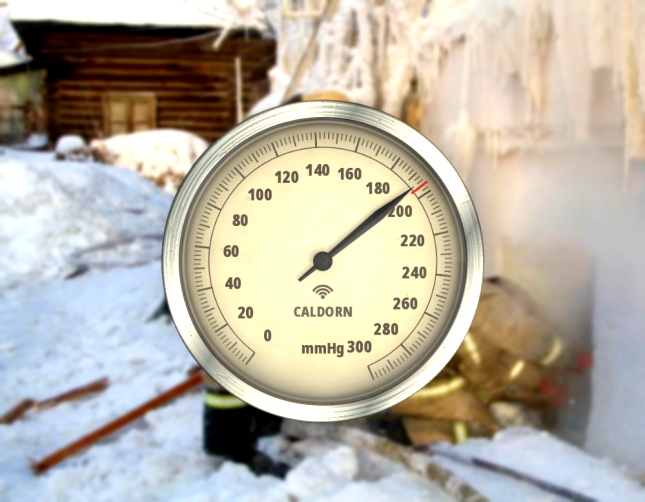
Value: 194mmHg
